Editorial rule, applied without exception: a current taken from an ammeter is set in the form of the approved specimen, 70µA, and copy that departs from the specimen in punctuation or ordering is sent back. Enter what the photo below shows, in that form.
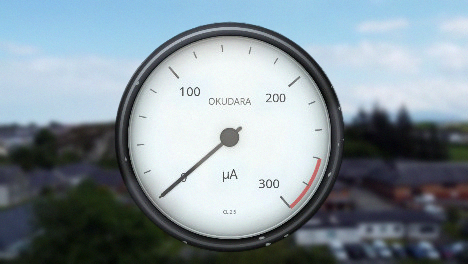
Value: 0µA
